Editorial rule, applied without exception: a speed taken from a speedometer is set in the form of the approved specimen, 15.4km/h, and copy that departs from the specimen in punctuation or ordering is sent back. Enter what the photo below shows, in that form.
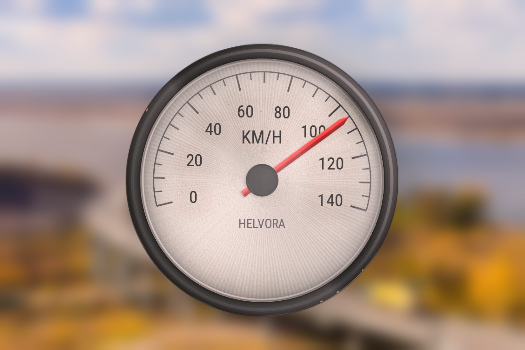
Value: 105km/h
